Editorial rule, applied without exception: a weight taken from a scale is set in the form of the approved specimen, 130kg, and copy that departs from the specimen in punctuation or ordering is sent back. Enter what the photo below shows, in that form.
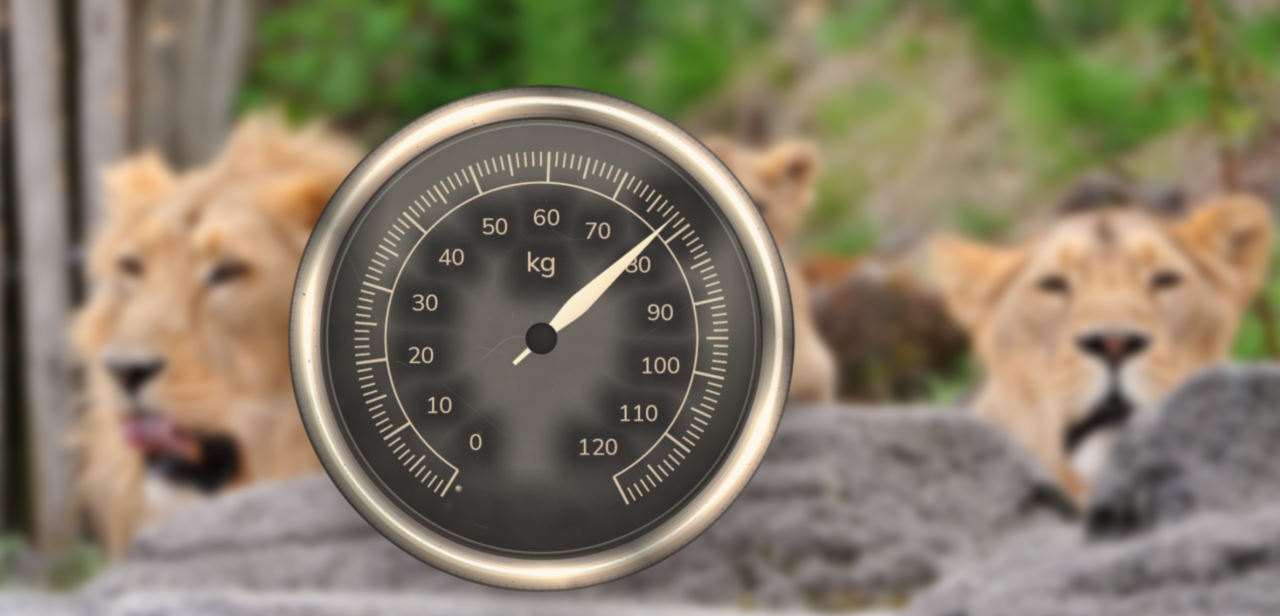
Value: 78kg
